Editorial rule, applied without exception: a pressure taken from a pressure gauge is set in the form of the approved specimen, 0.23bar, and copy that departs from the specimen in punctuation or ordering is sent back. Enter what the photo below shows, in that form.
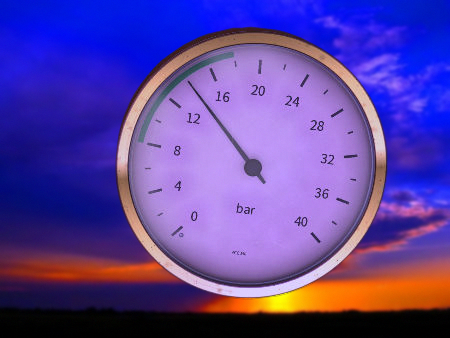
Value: 14bar
